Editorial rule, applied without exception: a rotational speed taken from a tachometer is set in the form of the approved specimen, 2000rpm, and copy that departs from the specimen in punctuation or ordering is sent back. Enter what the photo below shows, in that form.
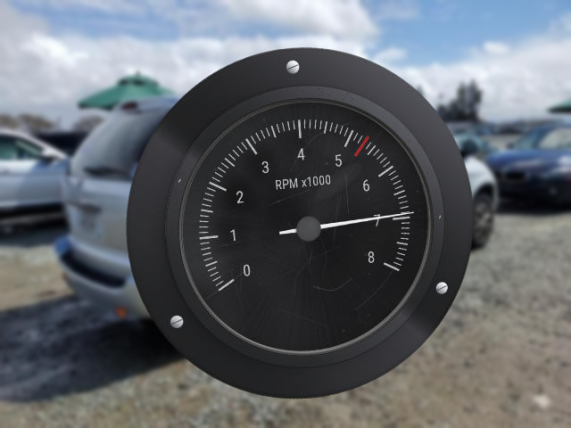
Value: 6900rpm
